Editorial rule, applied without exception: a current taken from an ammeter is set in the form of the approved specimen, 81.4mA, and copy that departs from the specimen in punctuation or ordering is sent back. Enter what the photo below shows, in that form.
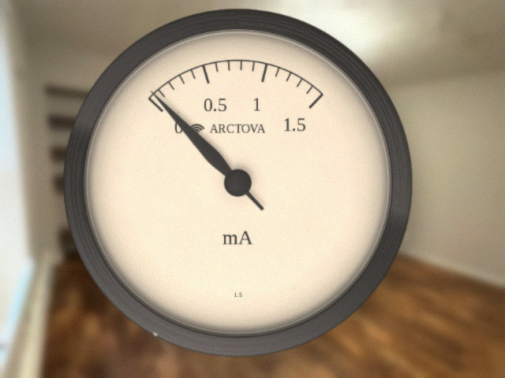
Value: 0.05mA
